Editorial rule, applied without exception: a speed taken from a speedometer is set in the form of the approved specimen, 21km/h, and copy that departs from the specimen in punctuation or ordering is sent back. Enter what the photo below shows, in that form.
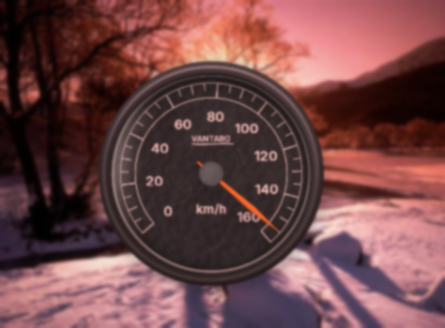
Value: 155km/h
